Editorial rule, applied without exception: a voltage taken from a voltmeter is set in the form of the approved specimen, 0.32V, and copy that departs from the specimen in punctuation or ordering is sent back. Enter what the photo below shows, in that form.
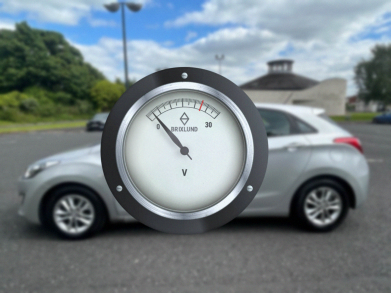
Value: 2.5V
